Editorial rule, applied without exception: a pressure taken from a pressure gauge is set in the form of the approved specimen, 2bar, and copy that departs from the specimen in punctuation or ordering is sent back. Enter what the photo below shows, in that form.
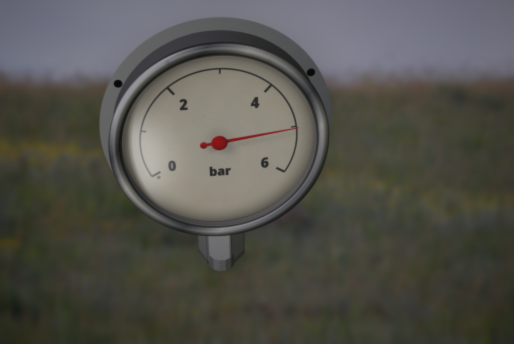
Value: 5bar
